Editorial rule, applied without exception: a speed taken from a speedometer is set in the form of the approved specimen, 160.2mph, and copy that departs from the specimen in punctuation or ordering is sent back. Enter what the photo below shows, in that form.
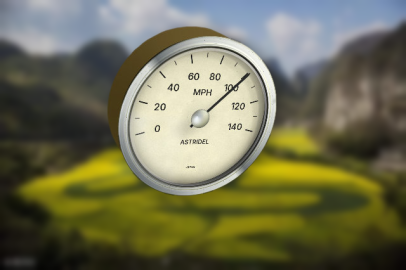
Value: 100mph
